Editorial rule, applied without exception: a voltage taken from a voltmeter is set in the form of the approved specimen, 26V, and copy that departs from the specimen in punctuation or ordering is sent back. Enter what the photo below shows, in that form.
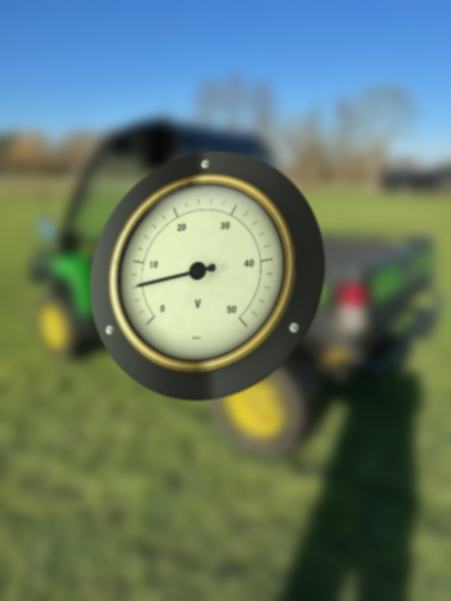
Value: 6V
